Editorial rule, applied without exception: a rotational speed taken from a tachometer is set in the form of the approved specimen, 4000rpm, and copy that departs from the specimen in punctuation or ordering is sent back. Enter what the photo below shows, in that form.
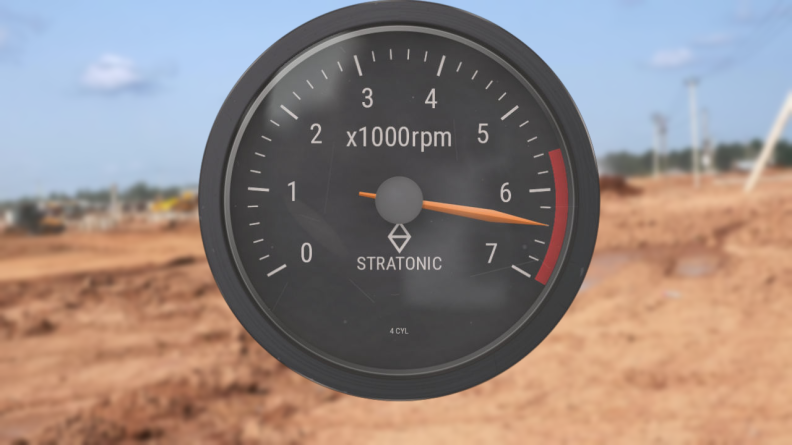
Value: 6400rpm
